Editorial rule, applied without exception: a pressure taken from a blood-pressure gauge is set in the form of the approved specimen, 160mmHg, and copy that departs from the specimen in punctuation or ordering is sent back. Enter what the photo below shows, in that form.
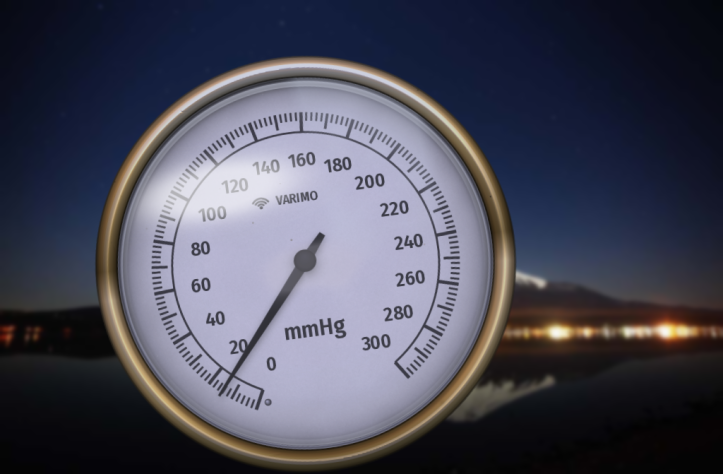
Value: 14mmHg
